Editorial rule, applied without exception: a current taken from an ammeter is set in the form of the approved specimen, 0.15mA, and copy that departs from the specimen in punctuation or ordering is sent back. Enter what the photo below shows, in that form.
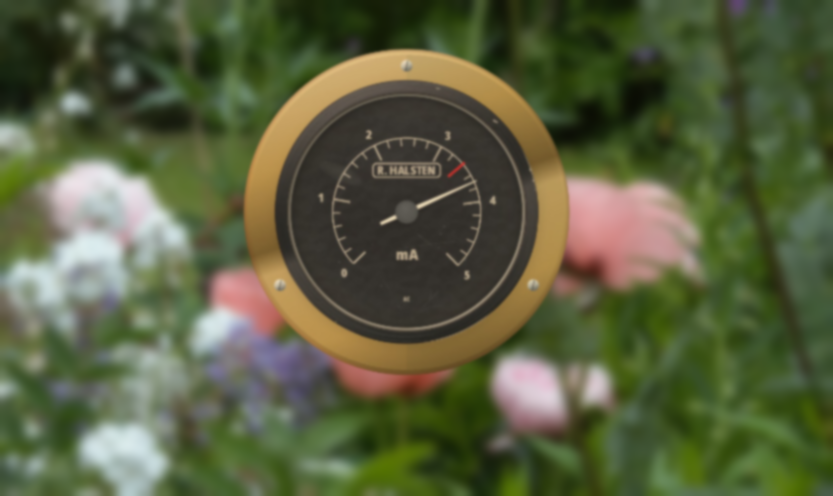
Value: 3.7mA
